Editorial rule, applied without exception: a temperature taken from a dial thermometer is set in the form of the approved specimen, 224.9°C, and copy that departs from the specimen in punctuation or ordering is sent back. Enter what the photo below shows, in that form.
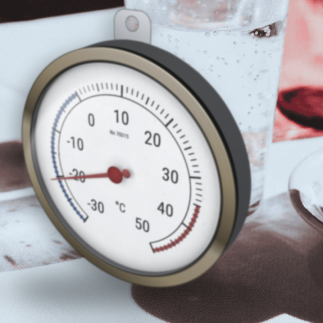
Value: -20°C
